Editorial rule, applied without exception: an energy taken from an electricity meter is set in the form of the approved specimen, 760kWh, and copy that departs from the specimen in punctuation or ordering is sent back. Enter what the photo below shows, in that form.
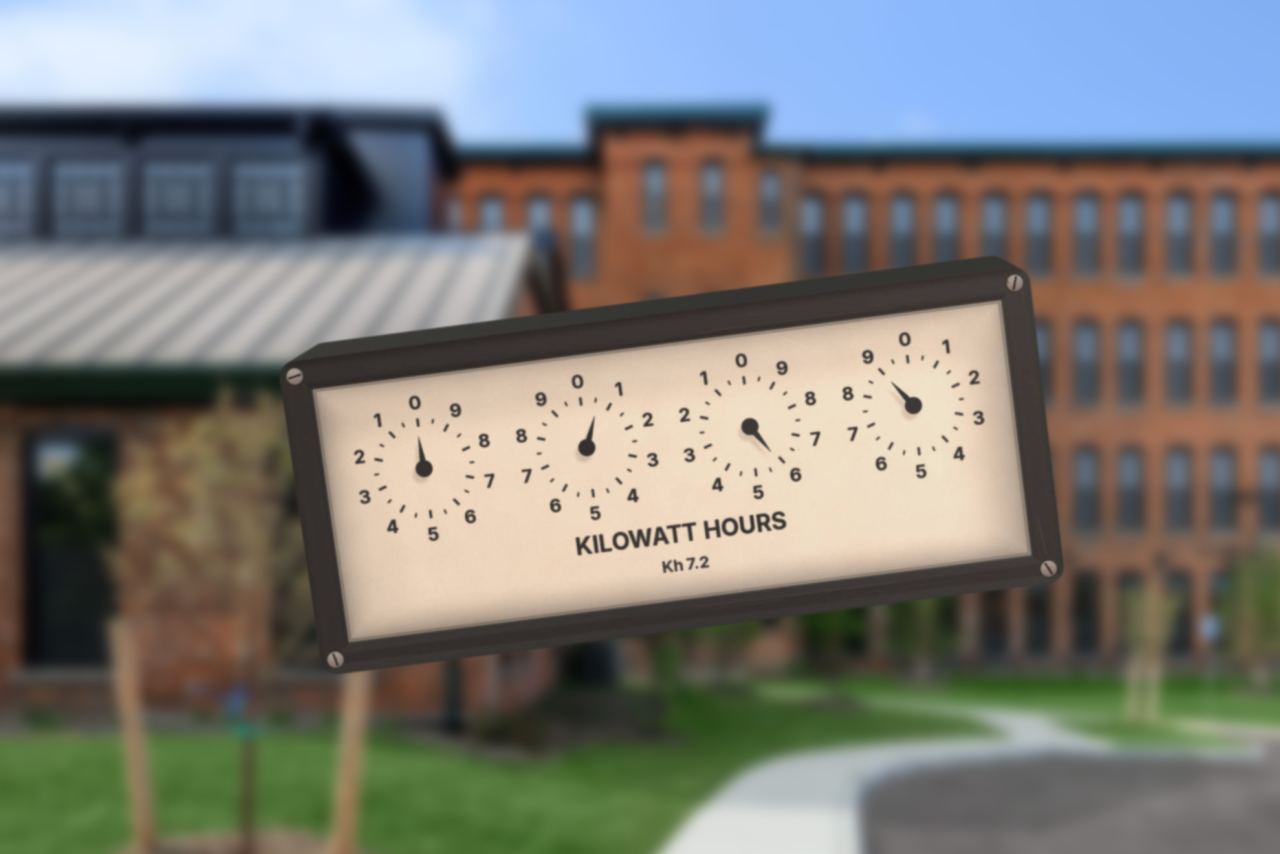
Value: 59kWh
